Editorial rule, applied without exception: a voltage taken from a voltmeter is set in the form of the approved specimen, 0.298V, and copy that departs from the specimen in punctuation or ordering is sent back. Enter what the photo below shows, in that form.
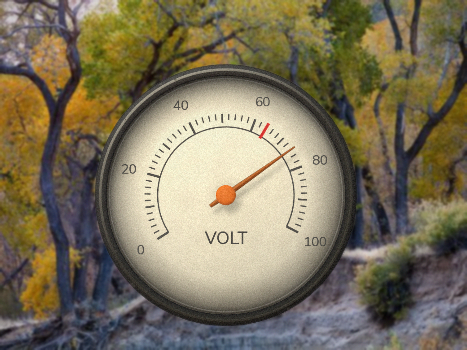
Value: 74V
